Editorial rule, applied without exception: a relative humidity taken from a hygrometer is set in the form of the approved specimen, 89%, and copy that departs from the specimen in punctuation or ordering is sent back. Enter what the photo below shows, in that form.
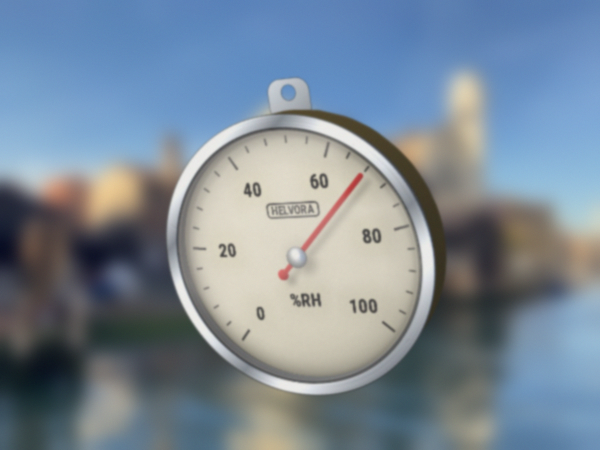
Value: 68%
